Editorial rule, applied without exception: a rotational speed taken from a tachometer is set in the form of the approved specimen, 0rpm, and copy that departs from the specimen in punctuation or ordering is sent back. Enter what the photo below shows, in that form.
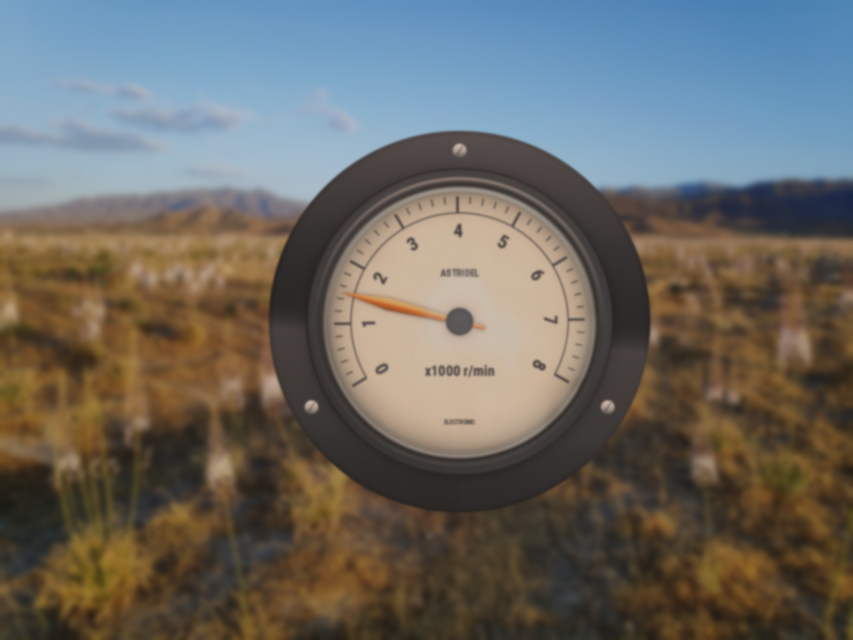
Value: 1500rpm
